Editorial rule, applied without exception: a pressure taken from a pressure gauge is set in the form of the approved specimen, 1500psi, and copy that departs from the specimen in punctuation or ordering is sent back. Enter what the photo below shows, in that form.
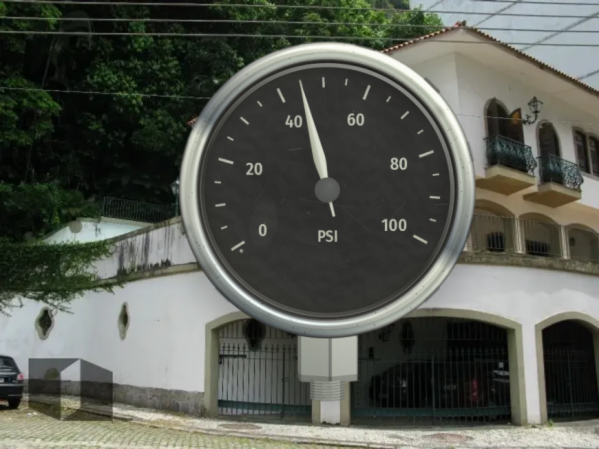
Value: 45psi
